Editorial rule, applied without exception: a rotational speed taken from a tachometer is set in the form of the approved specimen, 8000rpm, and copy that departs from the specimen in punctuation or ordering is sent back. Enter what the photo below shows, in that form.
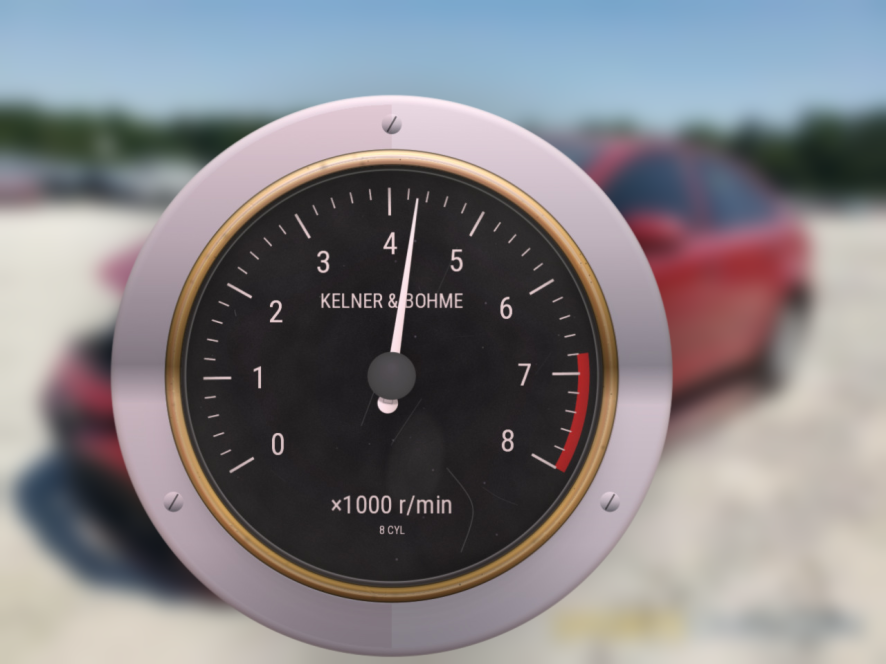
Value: 4300rpm
